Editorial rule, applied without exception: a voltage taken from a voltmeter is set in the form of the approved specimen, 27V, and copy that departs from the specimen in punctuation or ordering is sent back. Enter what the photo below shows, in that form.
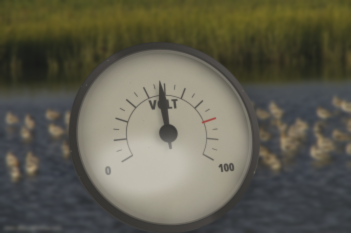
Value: 47.5V
